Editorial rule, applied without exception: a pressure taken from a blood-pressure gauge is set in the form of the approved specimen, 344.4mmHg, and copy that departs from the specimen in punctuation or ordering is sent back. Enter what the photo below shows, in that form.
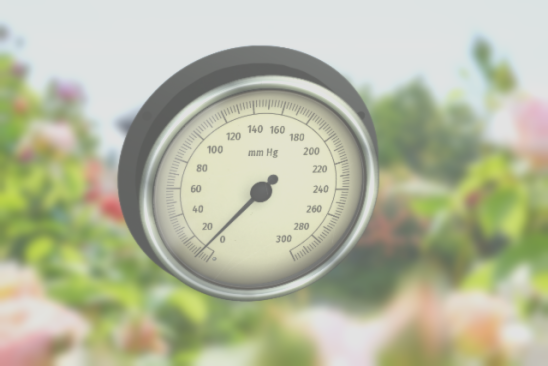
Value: 10mmHg
